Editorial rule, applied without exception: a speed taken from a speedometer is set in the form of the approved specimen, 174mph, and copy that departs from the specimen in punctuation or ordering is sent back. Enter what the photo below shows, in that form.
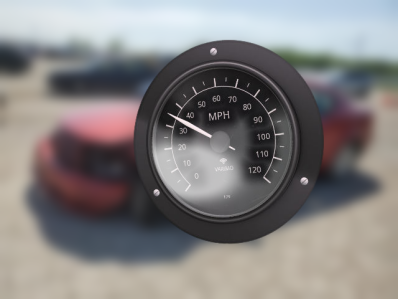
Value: 35mph
